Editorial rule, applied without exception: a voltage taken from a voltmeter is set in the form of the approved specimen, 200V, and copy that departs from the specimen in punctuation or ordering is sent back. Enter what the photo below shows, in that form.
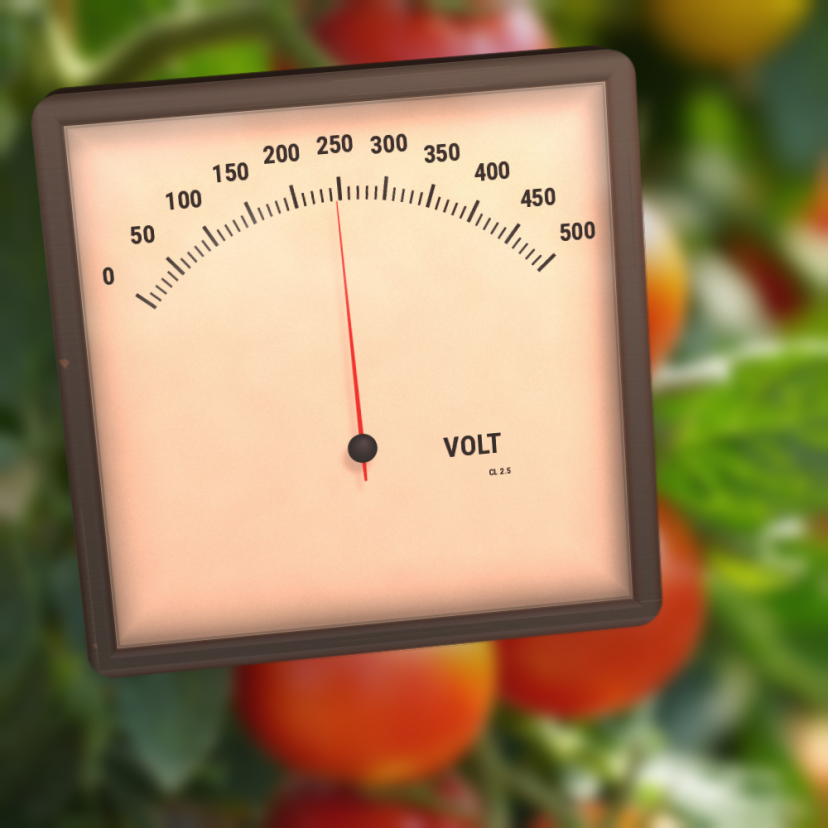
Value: 245V
